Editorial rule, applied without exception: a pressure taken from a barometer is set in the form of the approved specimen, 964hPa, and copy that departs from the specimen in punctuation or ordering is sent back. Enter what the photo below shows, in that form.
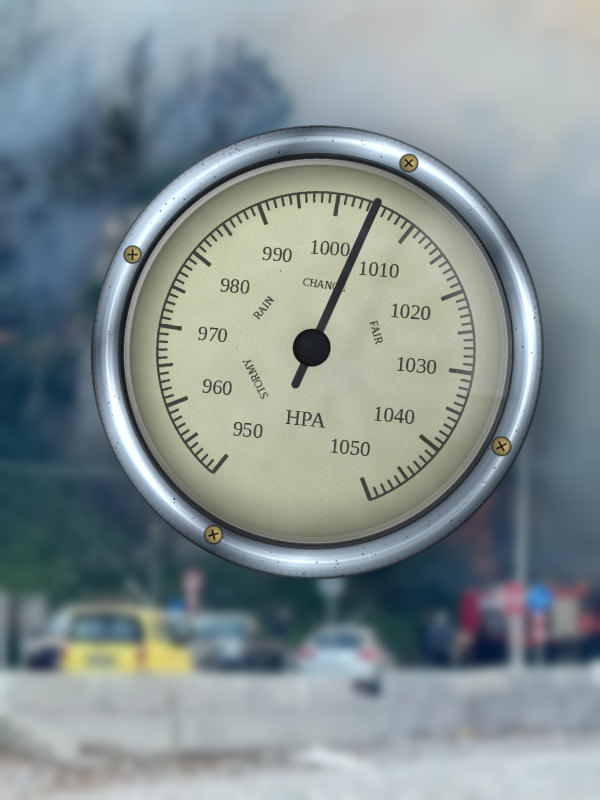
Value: 1005hPa
